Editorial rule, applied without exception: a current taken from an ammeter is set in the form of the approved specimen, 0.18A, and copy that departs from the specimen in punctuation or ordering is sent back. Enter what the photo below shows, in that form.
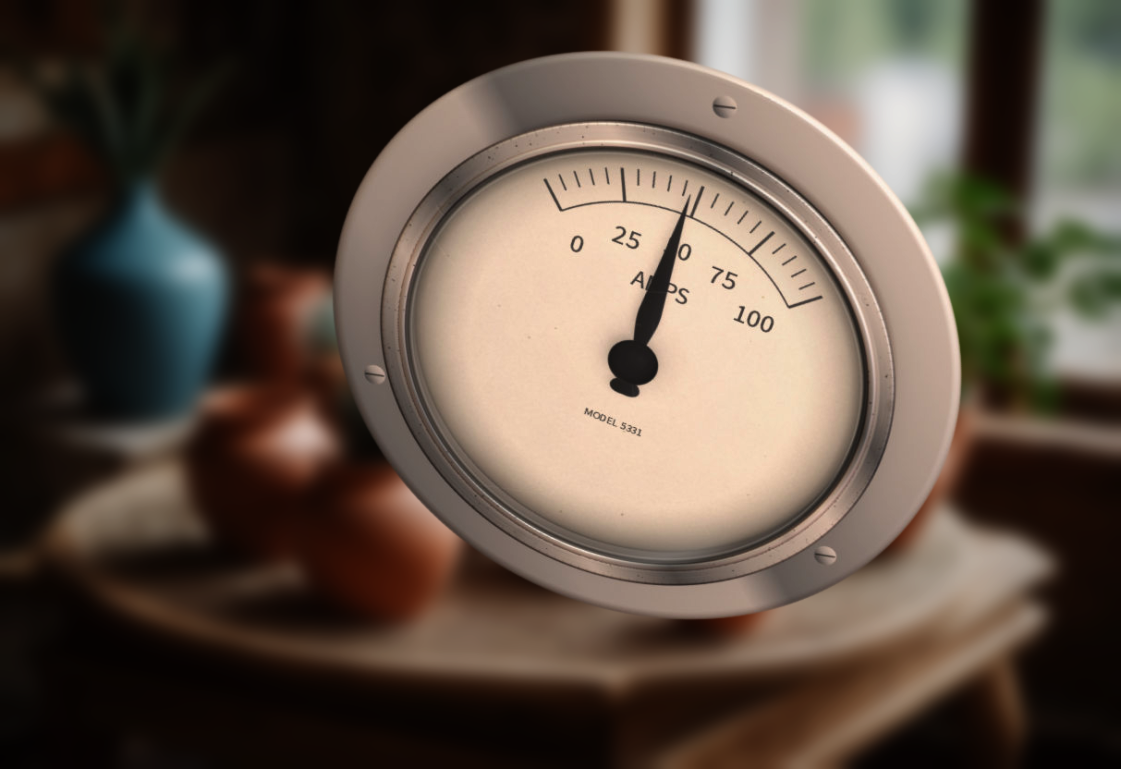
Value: 47.5A
